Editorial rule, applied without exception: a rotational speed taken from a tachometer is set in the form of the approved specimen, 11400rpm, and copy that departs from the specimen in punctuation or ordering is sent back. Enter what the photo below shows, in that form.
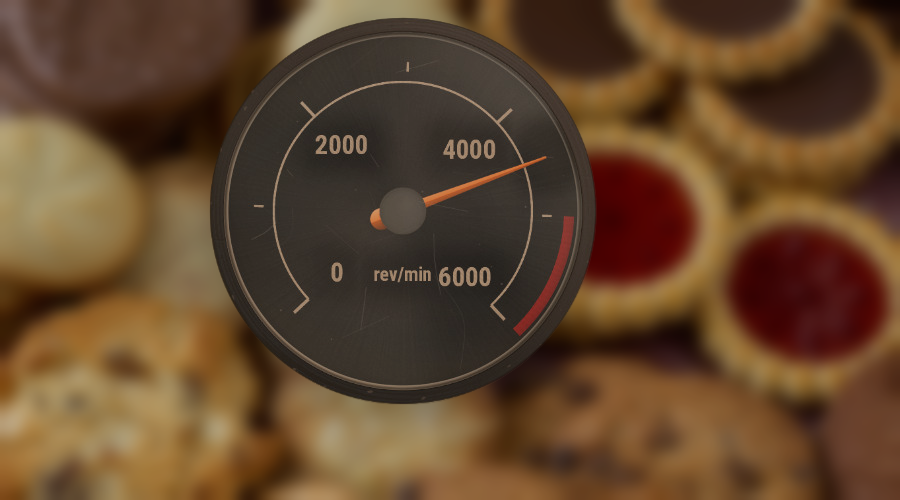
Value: 4500rpm
